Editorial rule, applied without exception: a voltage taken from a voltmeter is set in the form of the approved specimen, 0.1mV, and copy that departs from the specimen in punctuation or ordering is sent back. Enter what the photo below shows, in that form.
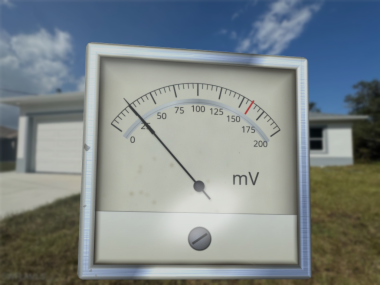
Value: 25mV
